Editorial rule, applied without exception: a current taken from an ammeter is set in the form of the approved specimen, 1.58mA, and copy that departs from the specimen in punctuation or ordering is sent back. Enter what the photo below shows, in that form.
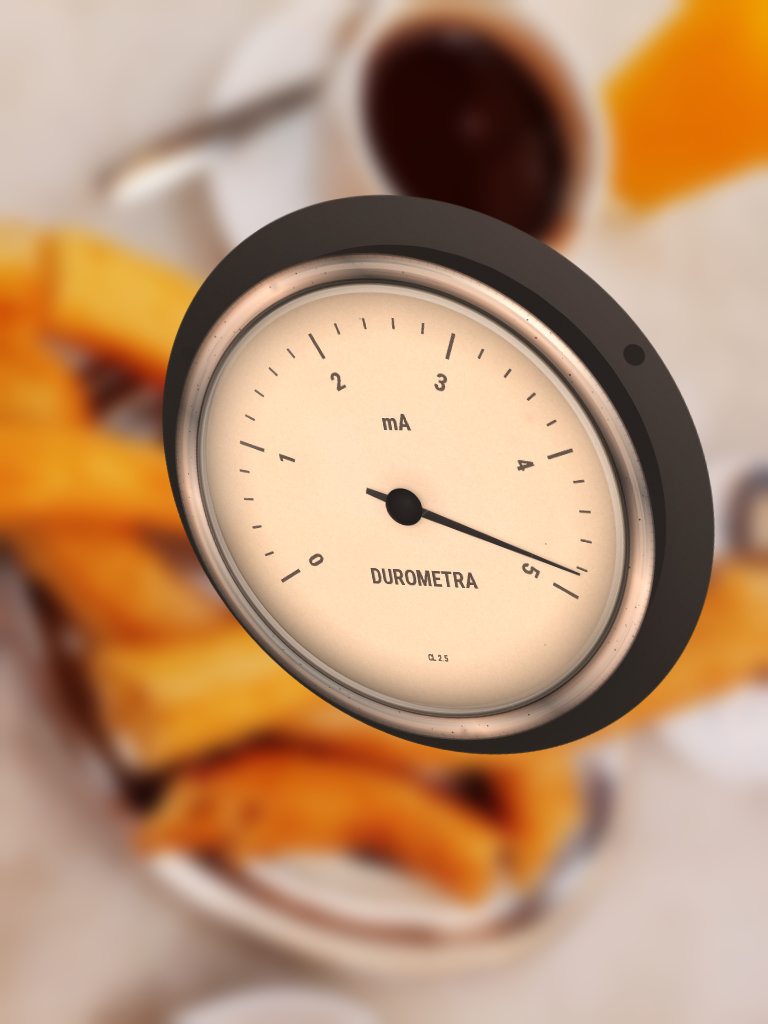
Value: 4.8mA
